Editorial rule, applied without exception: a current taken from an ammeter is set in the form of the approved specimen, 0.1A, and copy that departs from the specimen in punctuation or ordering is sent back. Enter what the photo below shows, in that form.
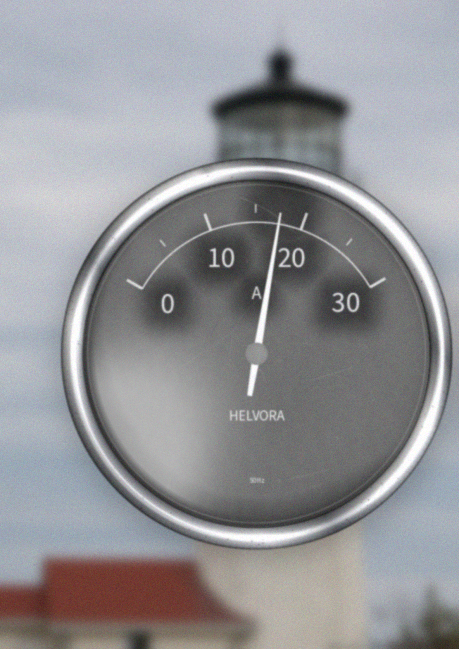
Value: 17.5A
